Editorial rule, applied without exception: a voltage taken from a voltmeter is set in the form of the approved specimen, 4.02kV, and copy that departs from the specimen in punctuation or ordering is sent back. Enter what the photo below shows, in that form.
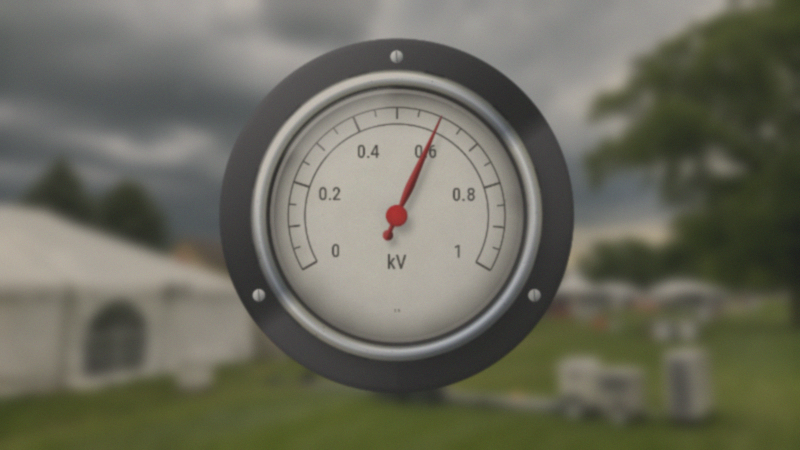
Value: 0.6kV
